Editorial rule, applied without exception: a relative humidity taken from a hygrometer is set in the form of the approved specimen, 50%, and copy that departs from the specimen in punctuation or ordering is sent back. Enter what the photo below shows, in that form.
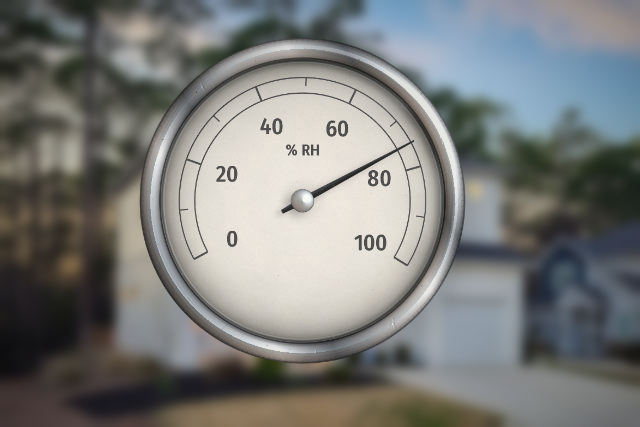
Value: 75%
